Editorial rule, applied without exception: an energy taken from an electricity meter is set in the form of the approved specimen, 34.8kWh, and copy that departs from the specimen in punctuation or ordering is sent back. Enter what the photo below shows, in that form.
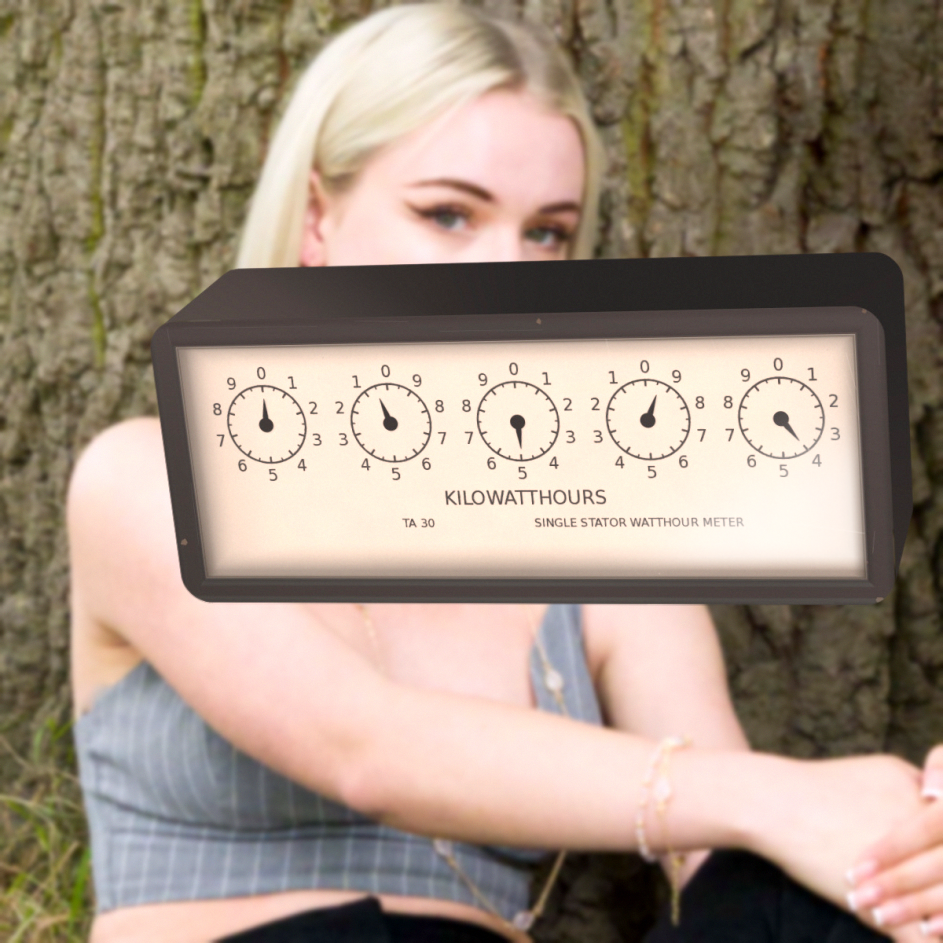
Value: 494kWh
